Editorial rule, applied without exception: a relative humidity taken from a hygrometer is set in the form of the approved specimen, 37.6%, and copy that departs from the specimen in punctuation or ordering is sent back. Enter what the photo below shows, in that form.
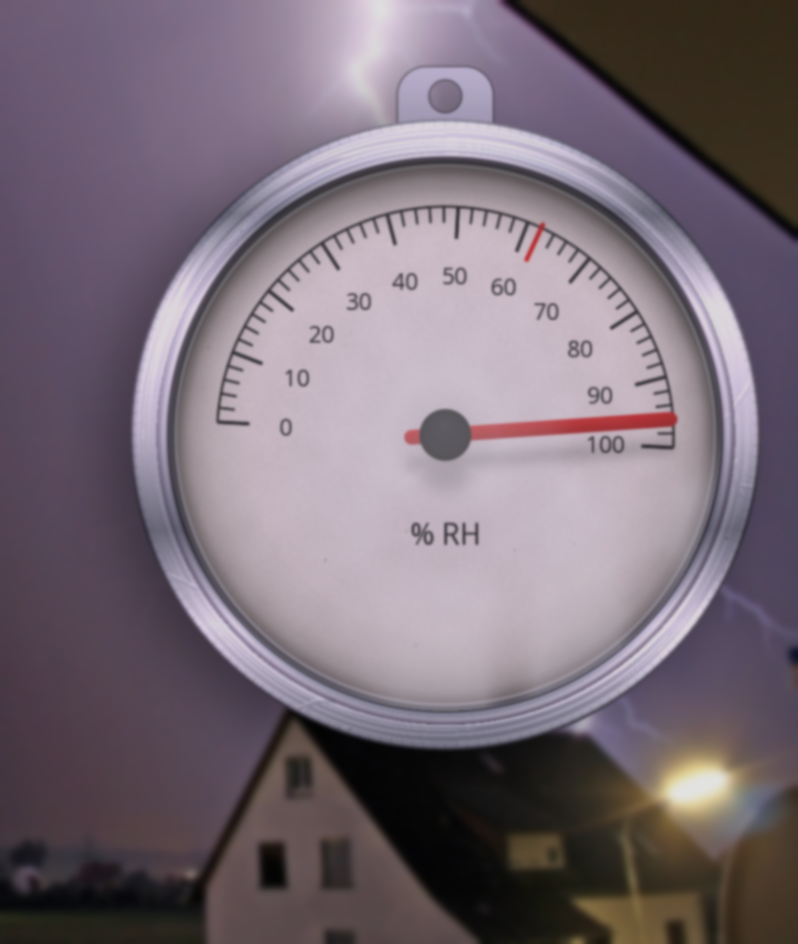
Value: 96%
